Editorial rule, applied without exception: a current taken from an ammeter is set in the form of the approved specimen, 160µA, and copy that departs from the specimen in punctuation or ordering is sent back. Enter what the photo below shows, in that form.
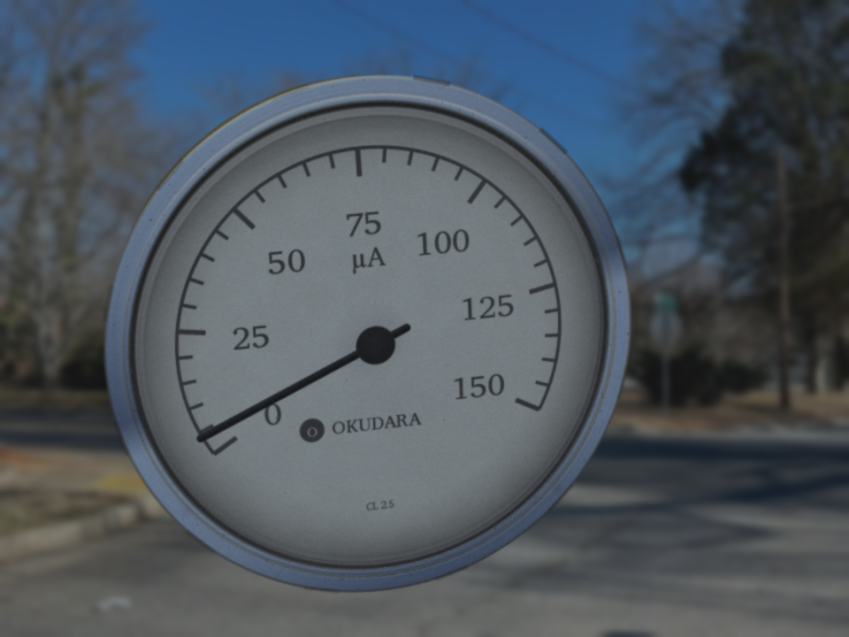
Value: 5µA
